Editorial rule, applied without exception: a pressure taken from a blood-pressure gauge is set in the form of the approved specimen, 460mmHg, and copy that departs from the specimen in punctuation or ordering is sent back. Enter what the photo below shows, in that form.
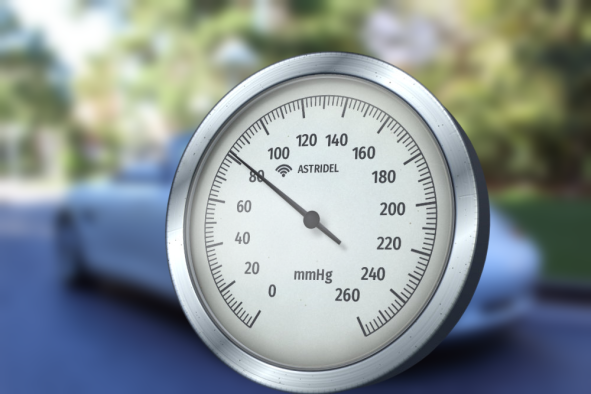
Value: 82mmHg
